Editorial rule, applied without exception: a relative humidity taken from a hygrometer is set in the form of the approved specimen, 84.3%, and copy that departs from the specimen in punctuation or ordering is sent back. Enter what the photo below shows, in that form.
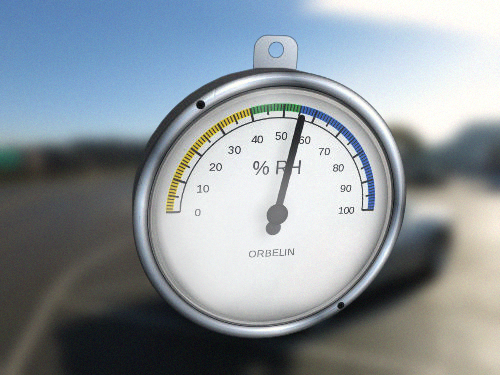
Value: 55%
